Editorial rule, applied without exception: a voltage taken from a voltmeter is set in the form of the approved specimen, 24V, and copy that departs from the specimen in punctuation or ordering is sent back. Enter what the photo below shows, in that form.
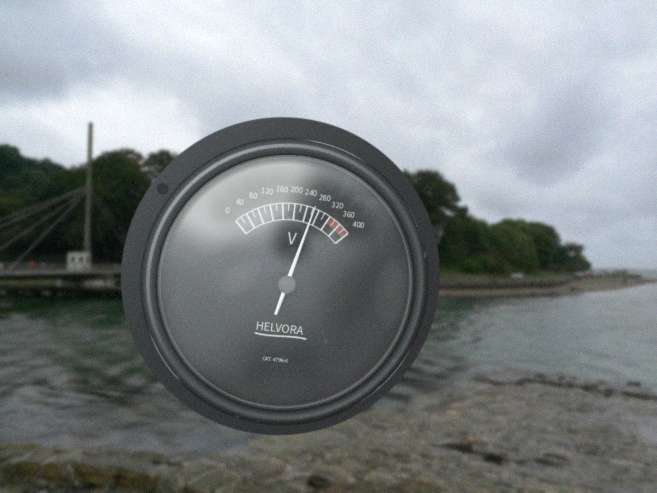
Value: 260V
